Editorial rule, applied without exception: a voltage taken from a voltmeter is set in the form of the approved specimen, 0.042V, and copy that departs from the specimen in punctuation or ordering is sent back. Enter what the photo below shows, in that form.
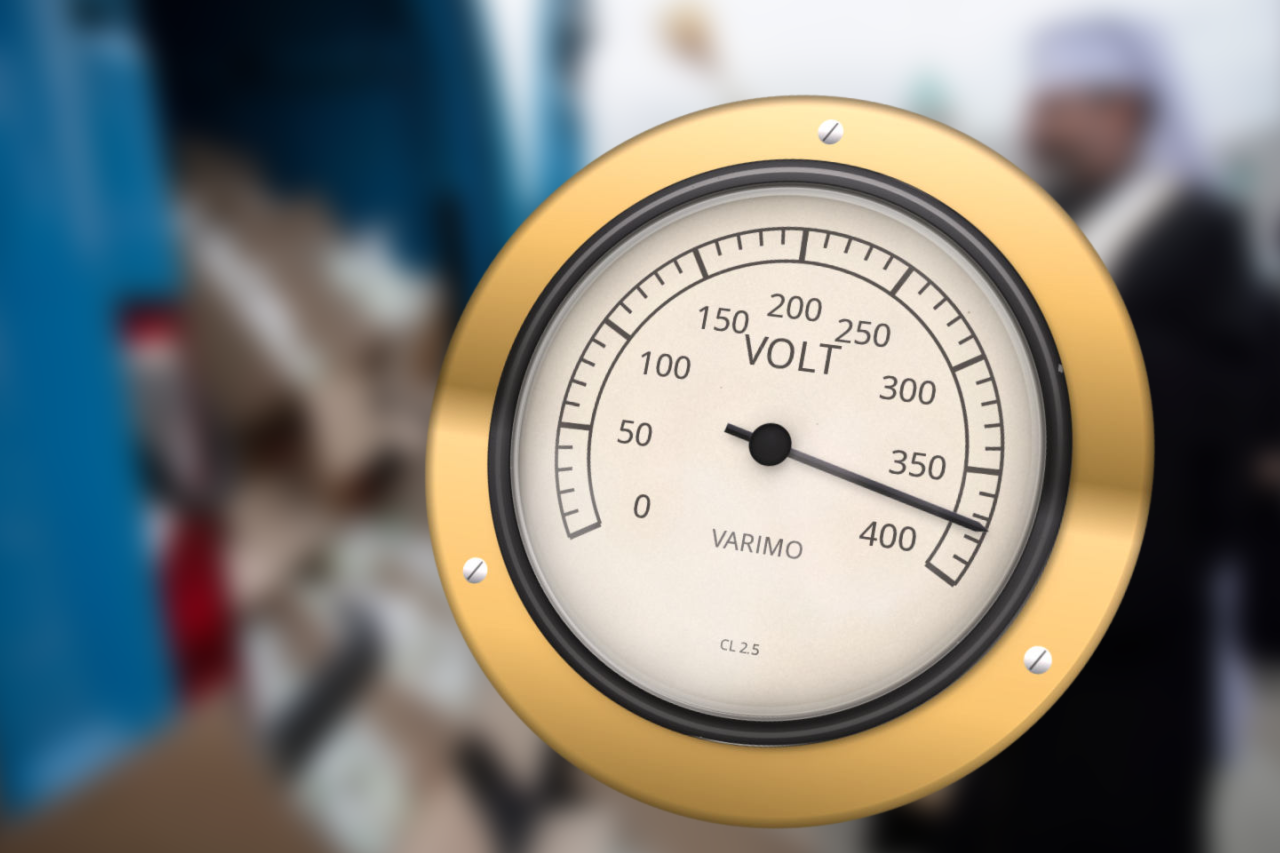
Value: 375V
